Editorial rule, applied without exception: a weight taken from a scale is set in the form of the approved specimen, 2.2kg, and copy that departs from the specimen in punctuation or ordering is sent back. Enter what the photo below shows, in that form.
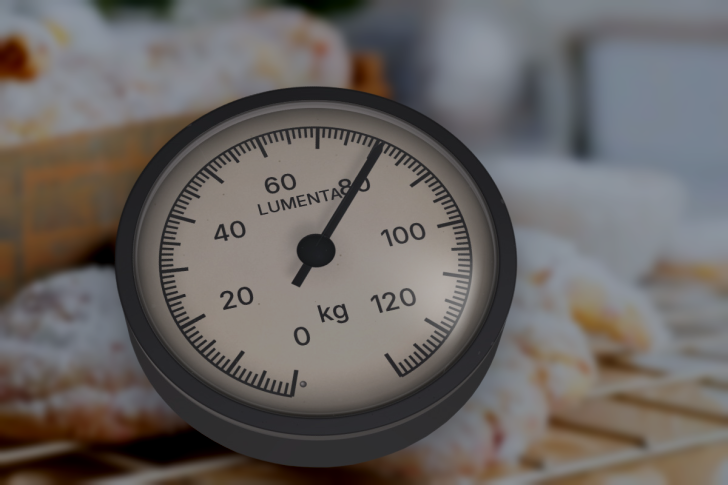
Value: 81kg
